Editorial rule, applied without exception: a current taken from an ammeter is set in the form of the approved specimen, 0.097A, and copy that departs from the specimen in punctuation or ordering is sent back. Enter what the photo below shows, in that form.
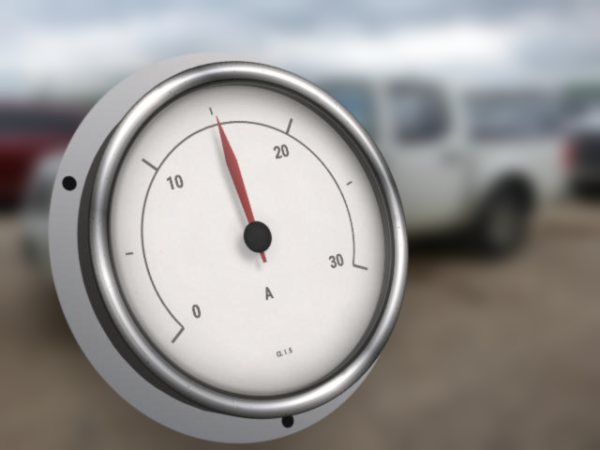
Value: 15A
